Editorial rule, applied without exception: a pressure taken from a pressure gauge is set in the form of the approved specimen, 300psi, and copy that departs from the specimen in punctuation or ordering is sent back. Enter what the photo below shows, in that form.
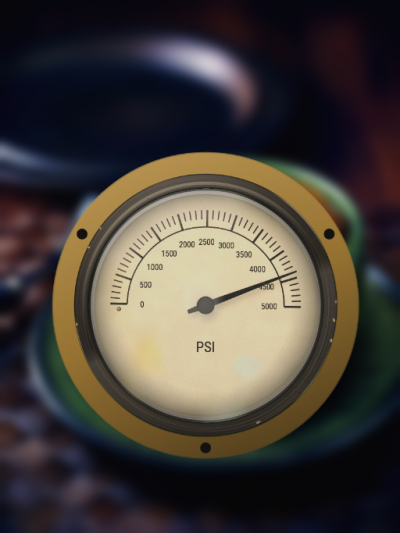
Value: 4400psi
